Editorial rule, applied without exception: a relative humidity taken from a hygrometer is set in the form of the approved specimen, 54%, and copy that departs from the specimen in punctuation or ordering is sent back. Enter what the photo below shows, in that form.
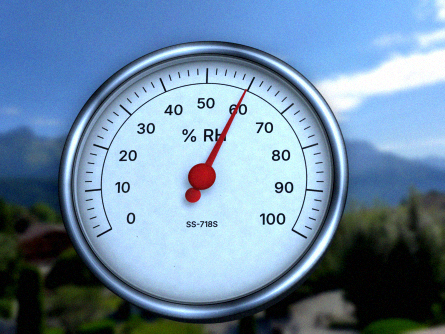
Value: 60%
